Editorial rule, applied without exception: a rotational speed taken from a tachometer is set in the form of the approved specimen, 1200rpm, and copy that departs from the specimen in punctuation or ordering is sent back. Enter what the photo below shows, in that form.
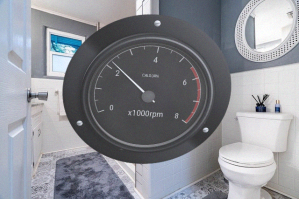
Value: 2250rpm
